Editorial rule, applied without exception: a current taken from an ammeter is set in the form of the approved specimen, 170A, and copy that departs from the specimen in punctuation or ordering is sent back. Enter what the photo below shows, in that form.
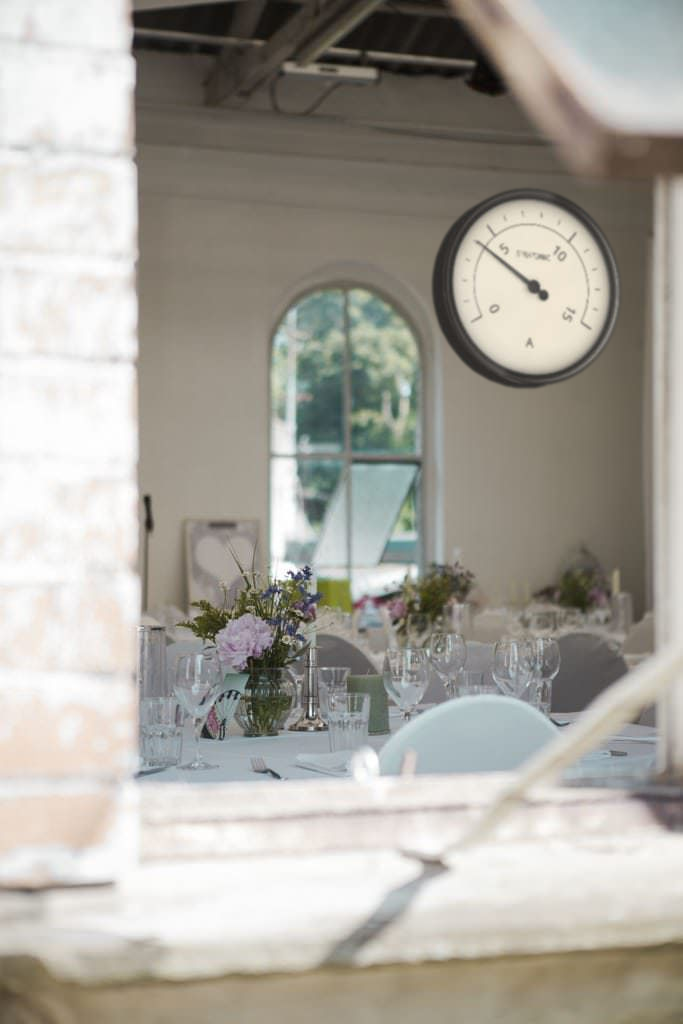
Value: 4A
